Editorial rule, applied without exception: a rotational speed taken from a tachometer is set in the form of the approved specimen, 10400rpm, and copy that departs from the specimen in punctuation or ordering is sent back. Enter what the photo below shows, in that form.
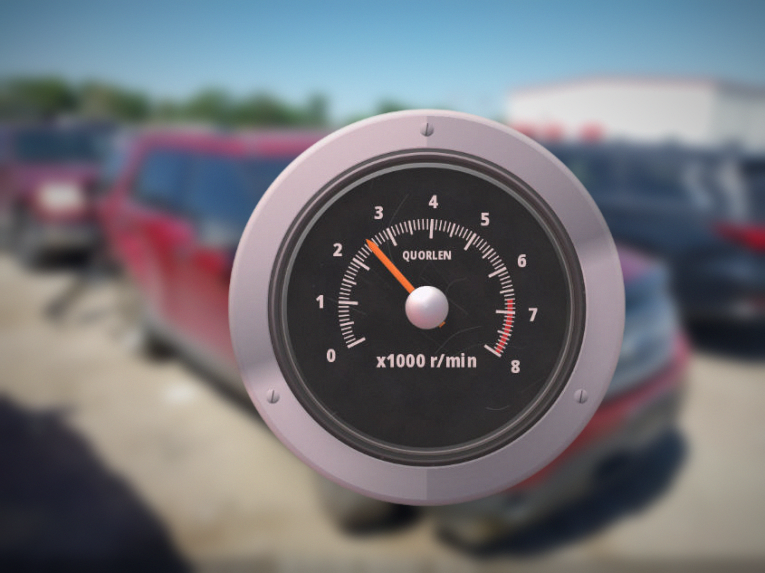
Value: 2500rpm
